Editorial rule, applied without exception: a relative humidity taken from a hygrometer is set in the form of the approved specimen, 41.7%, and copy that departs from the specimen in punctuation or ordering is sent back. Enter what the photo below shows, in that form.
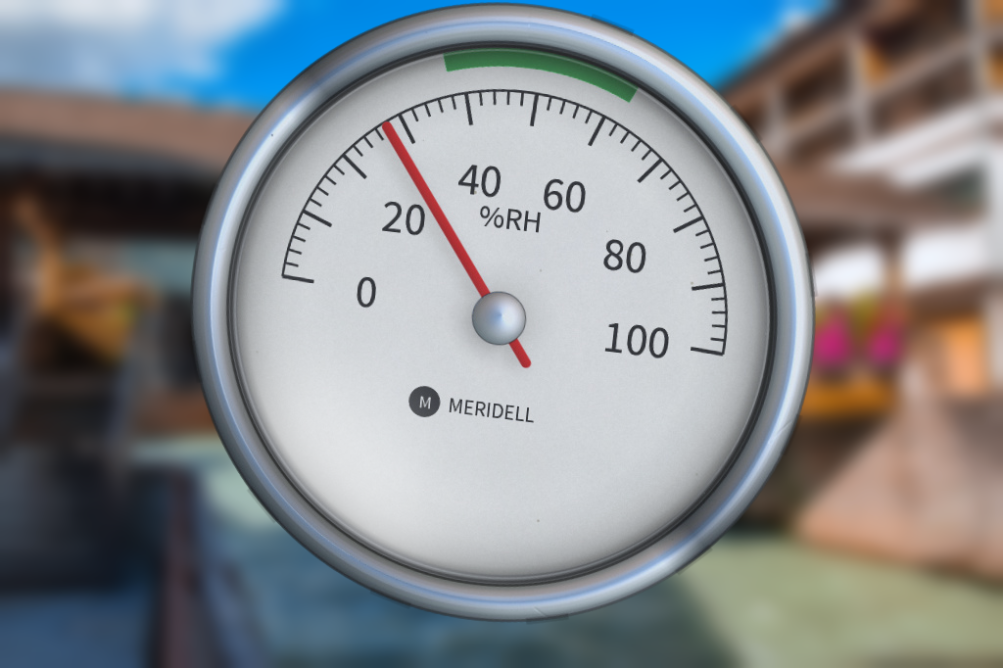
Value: 28%
